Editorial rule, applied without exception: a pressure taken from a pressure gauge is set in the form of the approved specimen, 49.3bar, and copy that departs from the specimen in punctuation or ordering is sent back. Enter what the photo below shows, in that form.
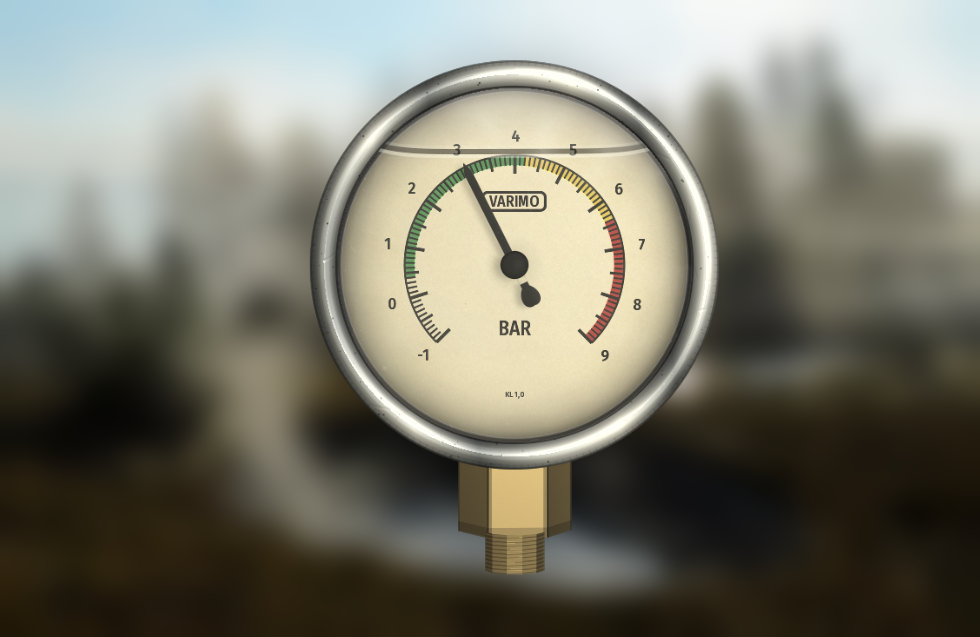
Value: 3bar
